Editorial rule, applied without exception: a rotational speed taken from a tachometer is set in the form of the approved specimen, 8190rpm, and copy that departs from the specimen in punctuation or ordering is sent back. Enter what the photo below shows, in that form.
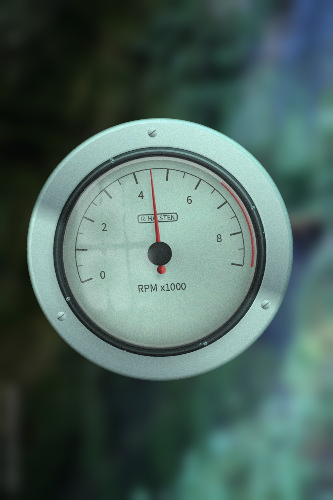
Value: 4500rpm
